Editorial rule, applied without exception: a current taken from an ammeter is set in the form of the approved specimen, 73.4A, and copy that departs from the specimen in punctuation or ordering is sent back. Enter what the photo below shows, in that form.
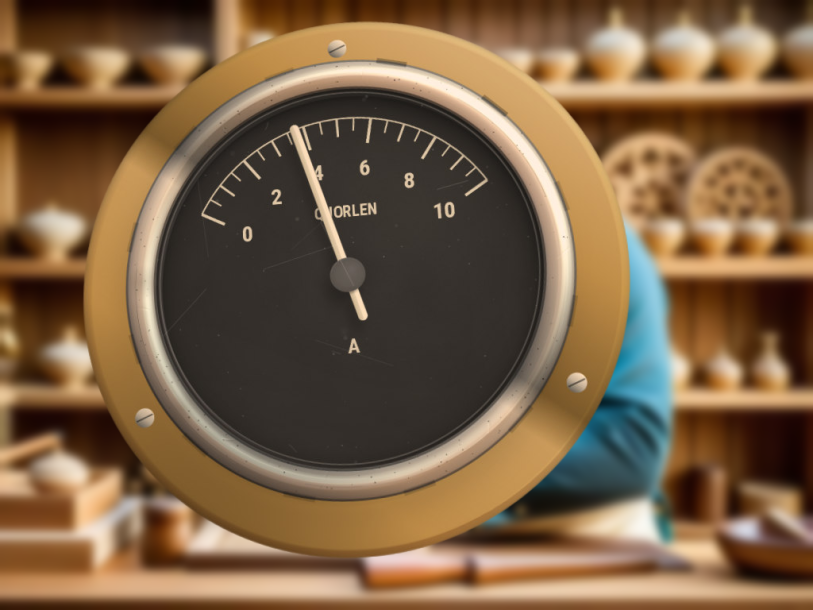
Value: 3.75A
